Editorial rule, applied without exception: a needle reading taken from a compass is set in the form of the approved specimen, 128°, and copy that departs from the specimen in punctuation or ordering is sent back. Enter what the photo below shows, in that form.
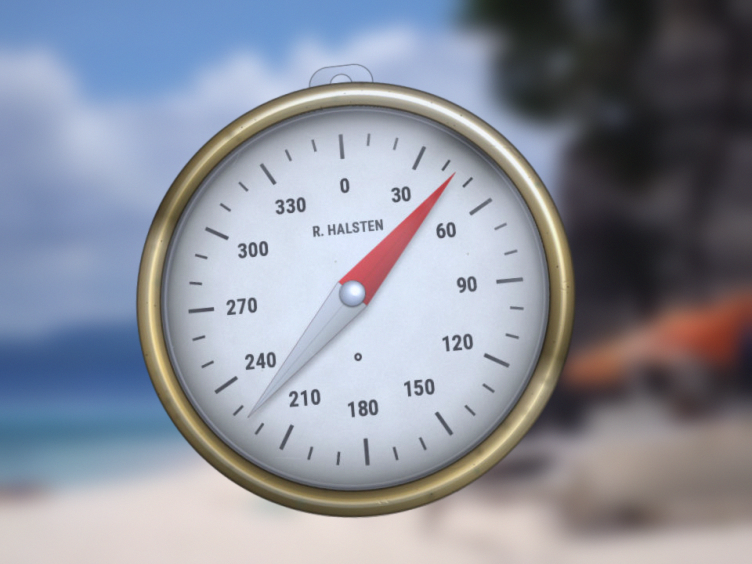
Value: 45°
